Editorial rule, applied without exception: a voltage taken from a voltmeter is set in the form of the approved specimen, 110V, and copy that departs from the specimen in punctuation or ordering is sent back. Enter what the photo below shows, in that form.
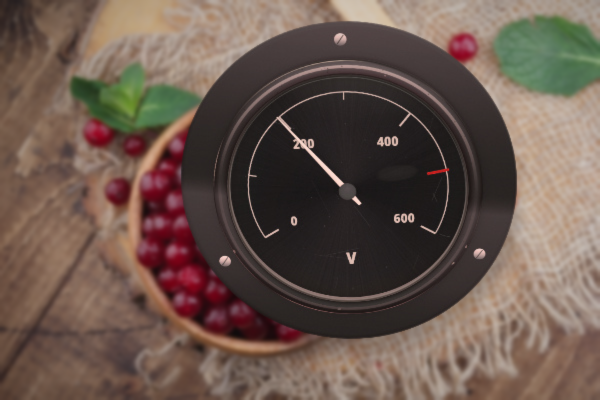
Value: 200V
